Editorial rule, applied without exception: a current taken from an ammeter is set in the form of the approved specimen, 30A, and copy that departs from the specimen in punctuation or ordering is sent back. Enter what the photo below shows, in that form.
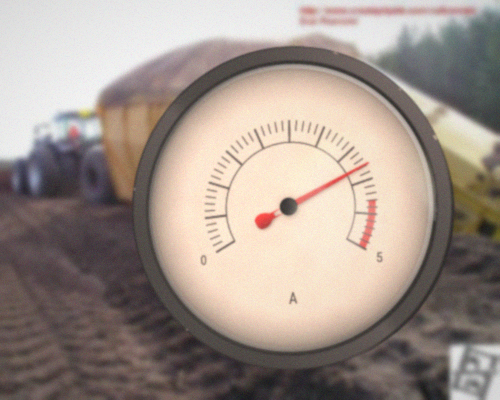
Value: 3.8A
